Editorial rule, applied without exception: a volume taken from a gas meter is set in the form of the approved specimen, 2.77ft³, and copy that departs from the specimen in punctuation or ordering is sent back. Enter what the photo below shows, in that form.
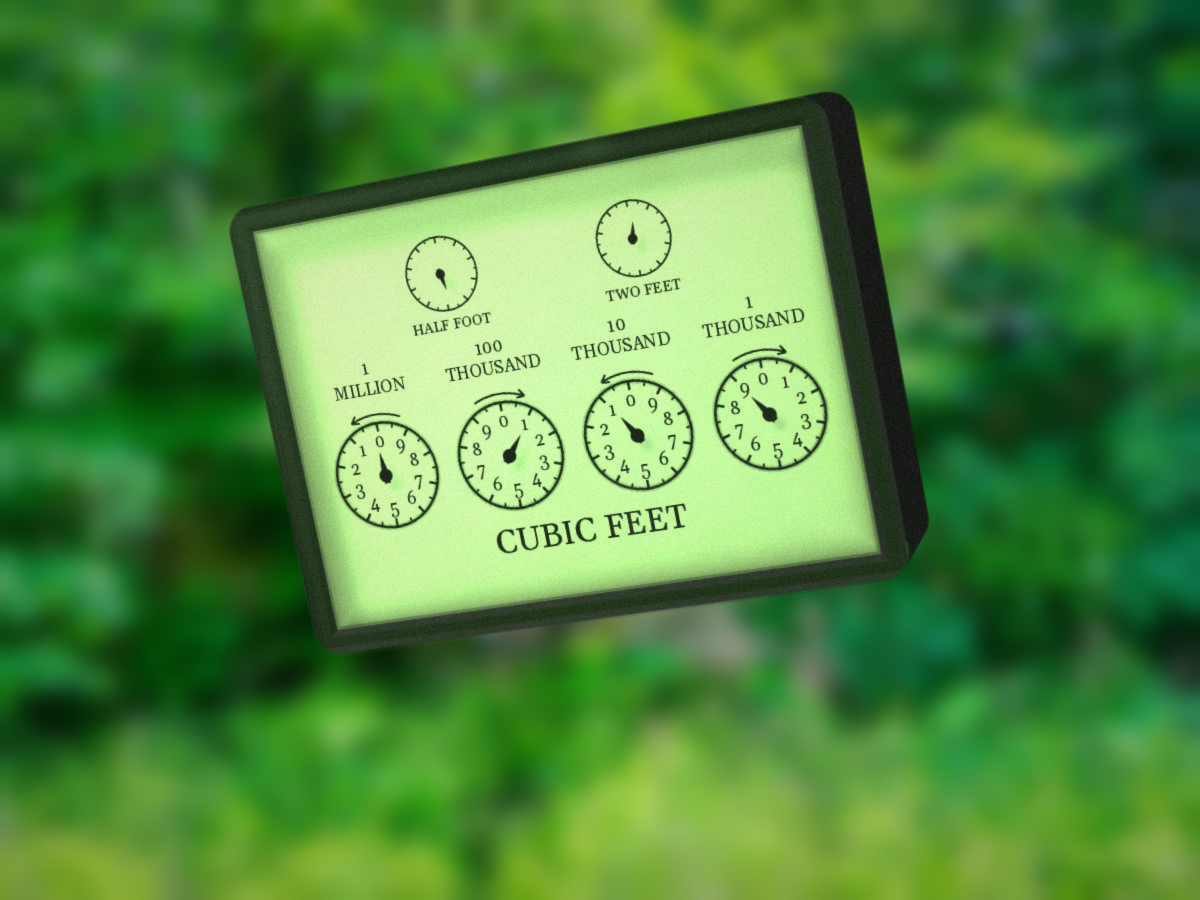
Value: 10900ft³
